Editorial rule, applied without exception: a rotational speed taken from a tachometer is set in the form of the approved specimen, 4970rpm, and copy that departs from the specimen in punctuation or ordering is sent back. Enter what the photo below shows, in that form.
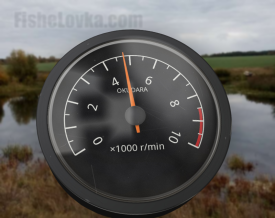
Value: 4750rpm
